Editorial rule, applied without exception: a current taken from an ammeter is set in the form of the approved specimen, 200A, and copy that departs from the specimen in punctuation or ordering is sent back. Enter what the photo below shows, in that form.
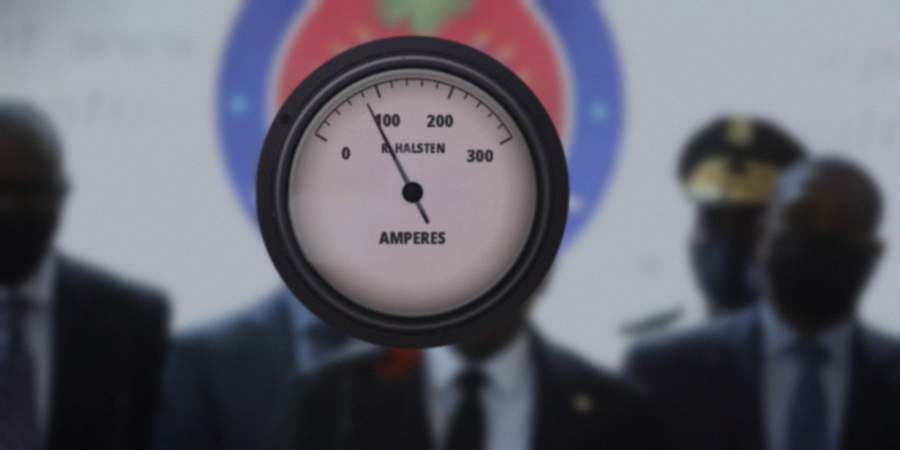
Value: 80A
